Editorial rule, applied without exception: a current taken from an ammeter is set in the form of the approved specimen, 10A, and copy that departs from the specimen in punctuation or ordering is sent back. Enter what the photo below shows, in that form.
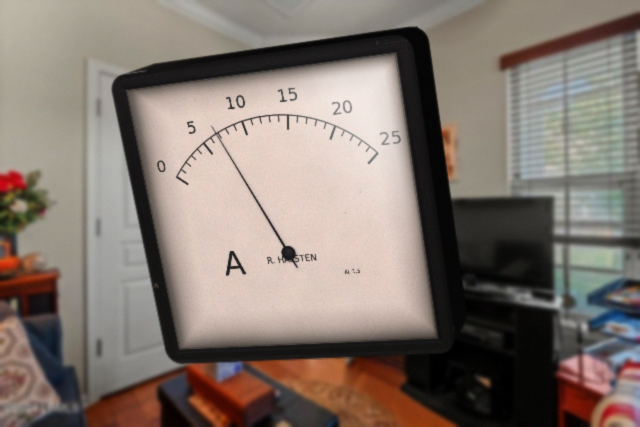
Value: 7A
